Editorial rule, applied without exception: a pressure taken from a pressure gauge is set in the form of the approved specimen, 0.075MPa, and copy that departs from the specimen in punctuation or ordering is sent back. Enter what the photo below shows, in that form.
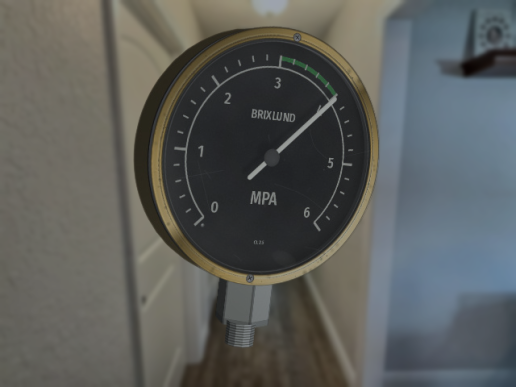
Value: 4MPa
